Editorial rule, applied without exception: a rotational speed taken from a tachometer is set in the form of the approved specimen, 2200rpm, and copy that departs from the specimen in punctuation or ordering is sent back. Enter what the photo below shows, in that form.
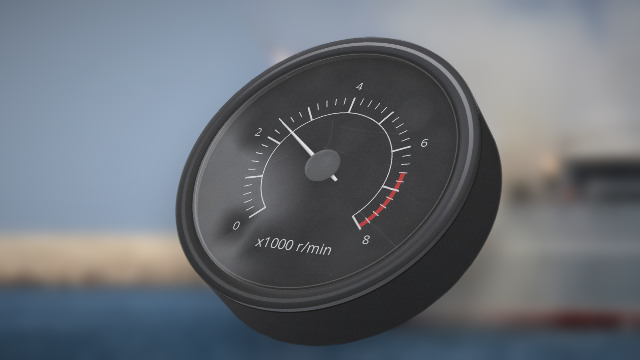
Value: 2400rpm
